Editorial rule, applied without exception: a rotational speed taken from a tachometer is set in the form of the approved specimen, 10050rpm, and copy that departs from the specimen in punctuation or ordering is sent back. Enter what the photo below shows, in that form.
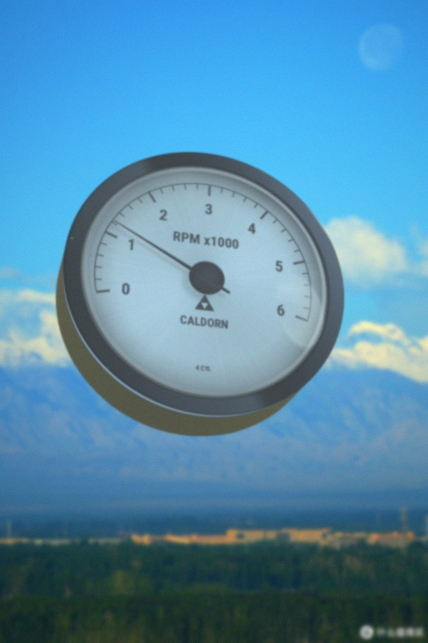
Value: 1200rpm
